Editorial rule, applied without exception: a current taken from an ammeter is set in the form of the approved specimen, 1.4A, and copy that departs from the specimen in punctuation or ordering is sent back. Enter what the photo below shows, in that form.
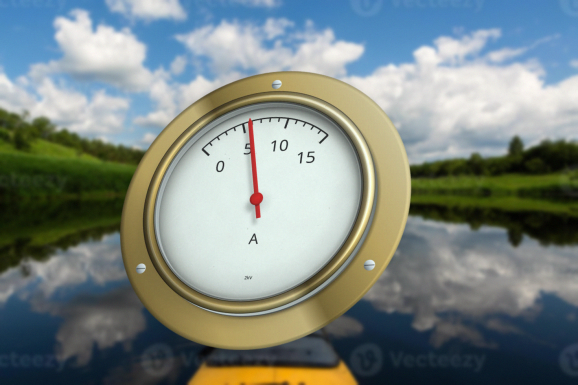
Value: 6A
